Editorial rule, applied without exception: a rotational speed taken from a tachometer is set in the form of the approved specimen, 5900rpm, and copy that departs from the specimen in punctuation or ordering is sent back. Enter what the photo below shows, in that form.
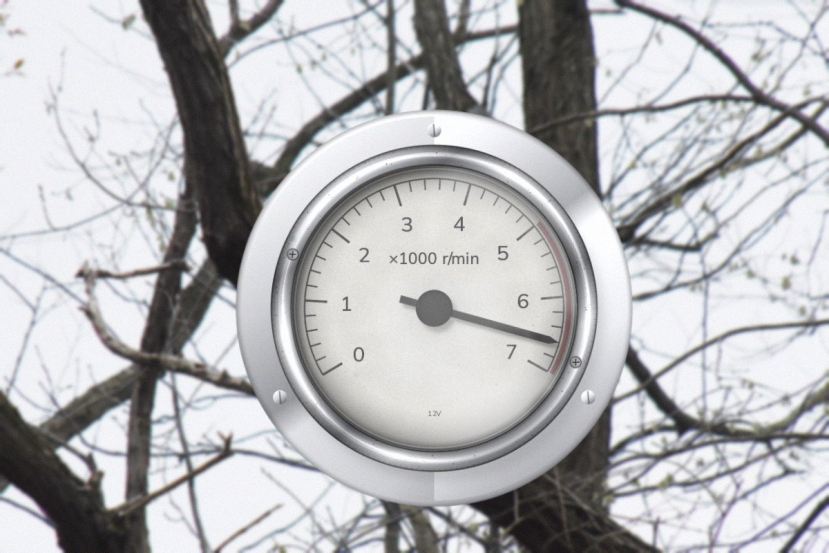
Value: 6600rpm
